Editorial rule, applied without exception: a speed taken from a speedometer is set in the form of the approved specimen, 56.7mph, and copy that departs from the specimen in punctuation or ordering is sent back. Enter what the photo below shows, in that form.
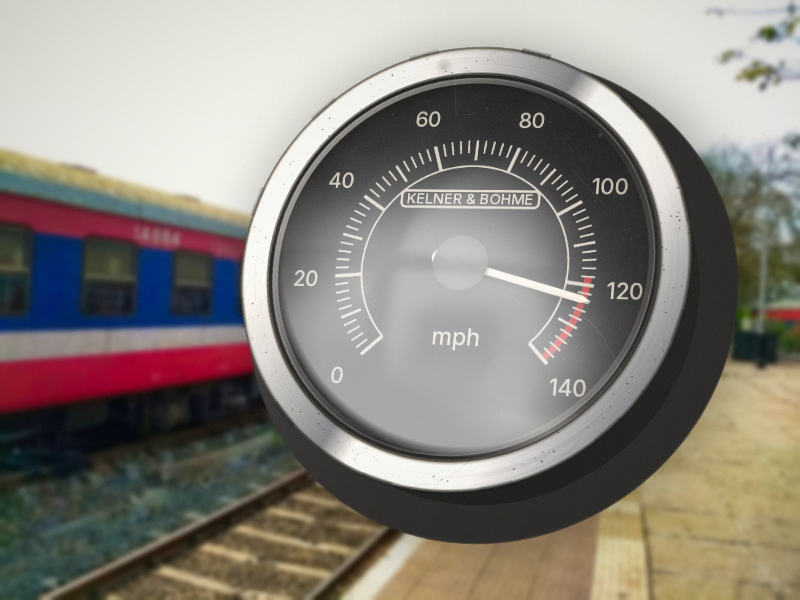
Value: 124mph
